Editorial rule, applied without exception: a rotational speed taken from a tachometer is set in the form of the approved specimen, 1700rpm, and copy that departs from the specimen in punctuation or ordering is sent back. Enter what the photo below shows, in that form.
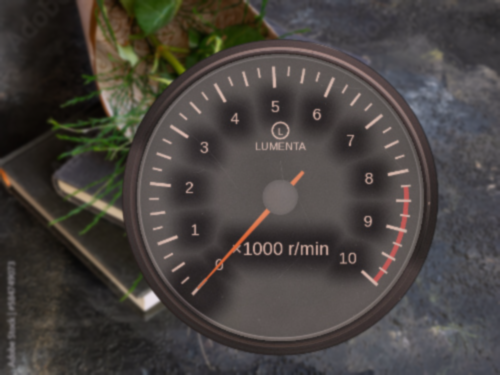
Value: 0rpm
